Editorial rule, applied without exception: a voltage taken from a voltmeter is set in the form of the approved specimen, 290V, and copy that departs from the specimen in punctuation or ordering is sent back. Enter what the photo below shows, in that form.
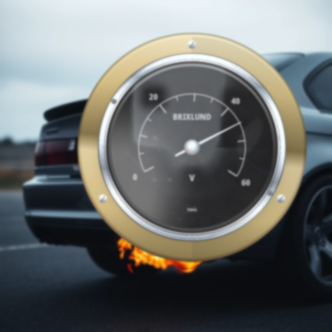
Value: 45V
